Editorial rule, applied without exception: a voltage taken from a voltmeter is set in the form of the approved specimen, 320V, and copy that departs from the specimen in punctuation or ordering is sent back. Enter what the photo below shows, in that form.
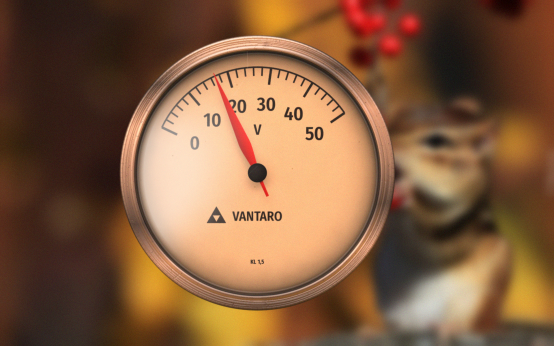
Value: 17V
